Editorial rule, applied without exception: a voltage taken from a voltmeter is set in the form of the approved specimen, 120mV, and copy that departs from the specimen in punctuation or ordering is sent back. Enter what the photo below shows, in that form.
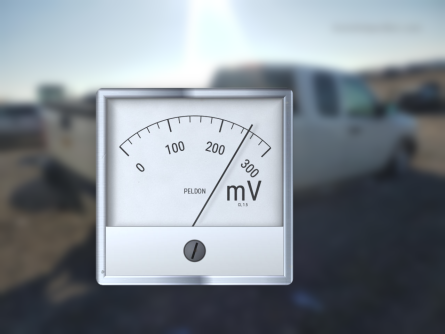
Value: 250mV
